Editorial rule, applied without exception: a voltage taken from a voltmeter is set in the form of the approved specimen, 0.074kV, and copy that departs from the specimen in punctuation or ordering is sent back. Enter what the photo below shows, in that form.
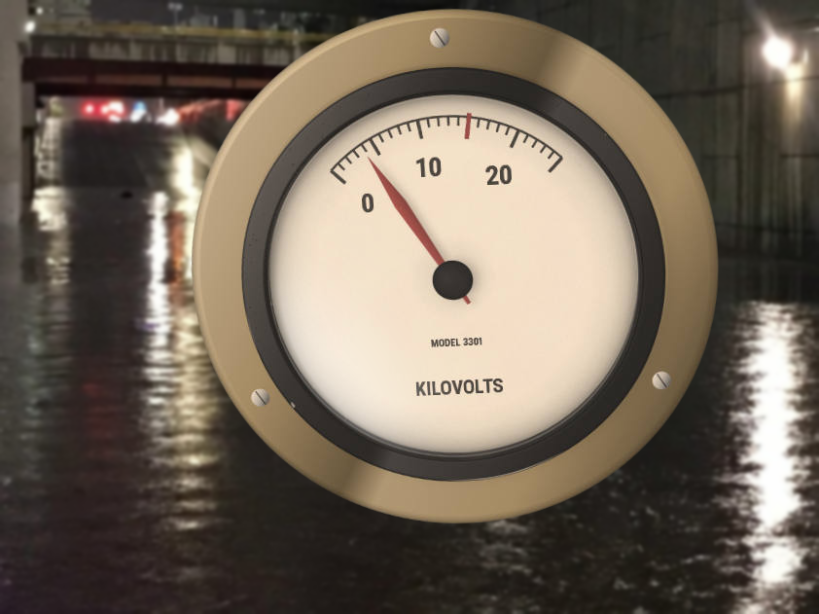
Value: 4kV
